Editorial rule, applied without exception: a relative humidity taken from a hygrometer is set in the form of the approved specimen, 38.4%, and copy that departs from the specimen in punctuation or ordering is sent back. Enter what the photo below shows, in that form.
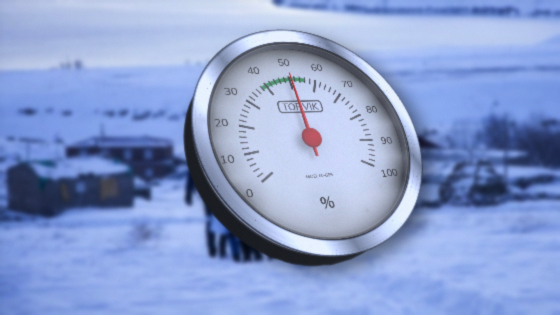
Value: 50%
